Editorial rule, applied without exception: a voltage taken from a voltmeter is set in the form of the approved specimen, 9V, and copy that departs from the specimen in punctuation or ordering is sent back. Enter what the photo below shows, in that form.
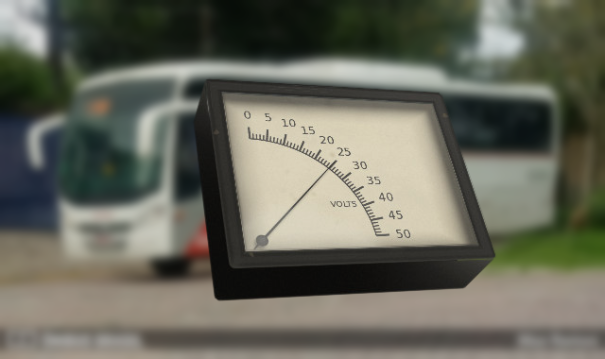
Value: 25V
